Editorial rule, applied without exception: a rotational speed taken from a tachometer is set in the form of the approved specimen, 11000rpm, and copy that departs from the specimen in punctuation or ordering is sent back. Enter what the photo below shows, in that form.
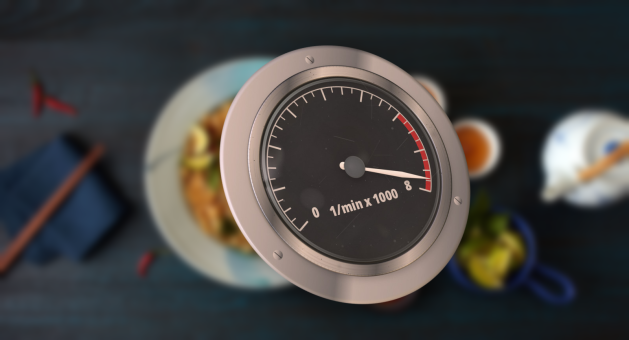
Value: 7750rpm
